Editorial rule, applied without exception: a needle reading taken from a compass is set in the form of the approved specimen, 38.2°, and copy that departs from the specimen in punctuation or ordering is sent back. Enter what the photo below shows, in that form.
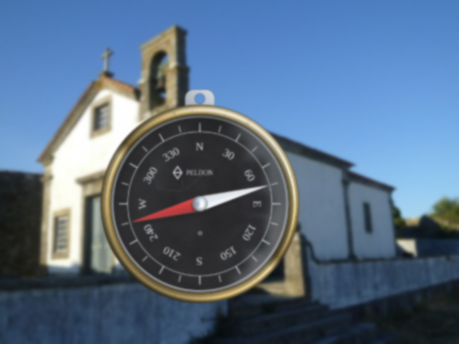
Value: 255°
